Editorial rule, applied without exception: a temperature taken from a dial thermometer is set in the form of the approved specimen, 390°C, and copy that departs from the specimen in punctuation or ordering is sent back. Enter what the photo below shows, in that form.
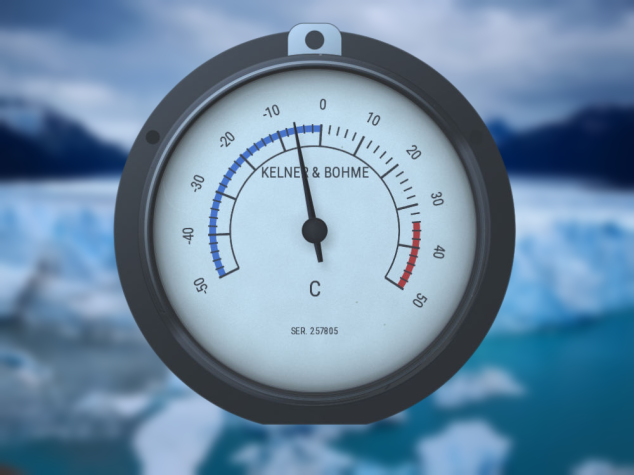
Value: -6°C
